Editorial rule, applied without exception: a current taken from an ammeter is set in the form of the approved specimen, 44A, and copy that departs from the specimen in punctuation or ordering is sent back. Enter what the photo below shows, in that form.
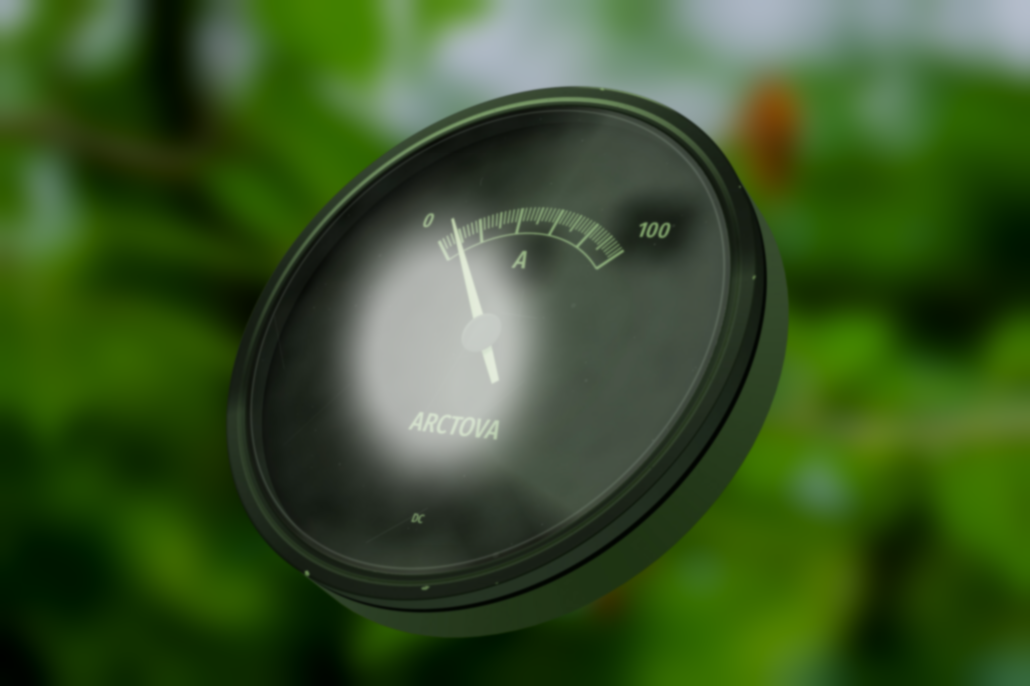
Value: 10A
